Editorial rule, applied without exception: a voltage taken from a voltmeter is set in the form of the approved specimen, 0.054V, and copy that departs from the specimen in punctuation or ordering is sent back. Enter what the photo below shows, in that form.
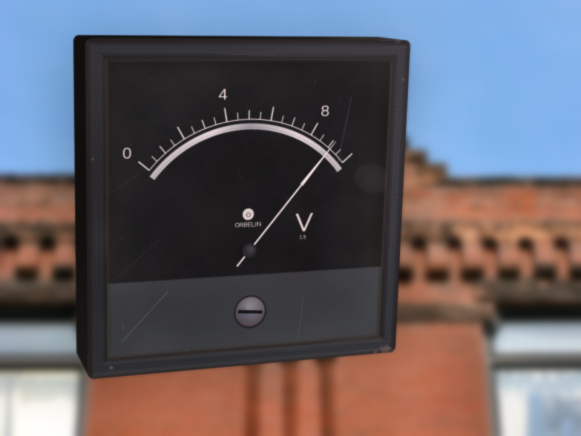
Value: 9V
